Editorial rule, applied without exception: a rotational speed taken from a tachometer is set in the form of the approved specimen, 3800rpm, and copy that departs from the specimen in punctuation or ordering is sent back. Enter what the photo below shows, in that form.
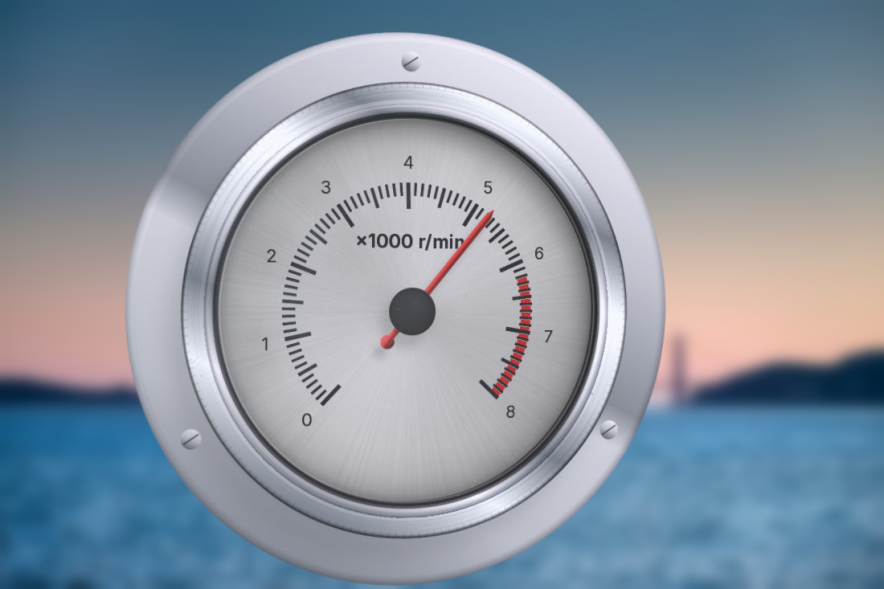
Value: 5200rpm
